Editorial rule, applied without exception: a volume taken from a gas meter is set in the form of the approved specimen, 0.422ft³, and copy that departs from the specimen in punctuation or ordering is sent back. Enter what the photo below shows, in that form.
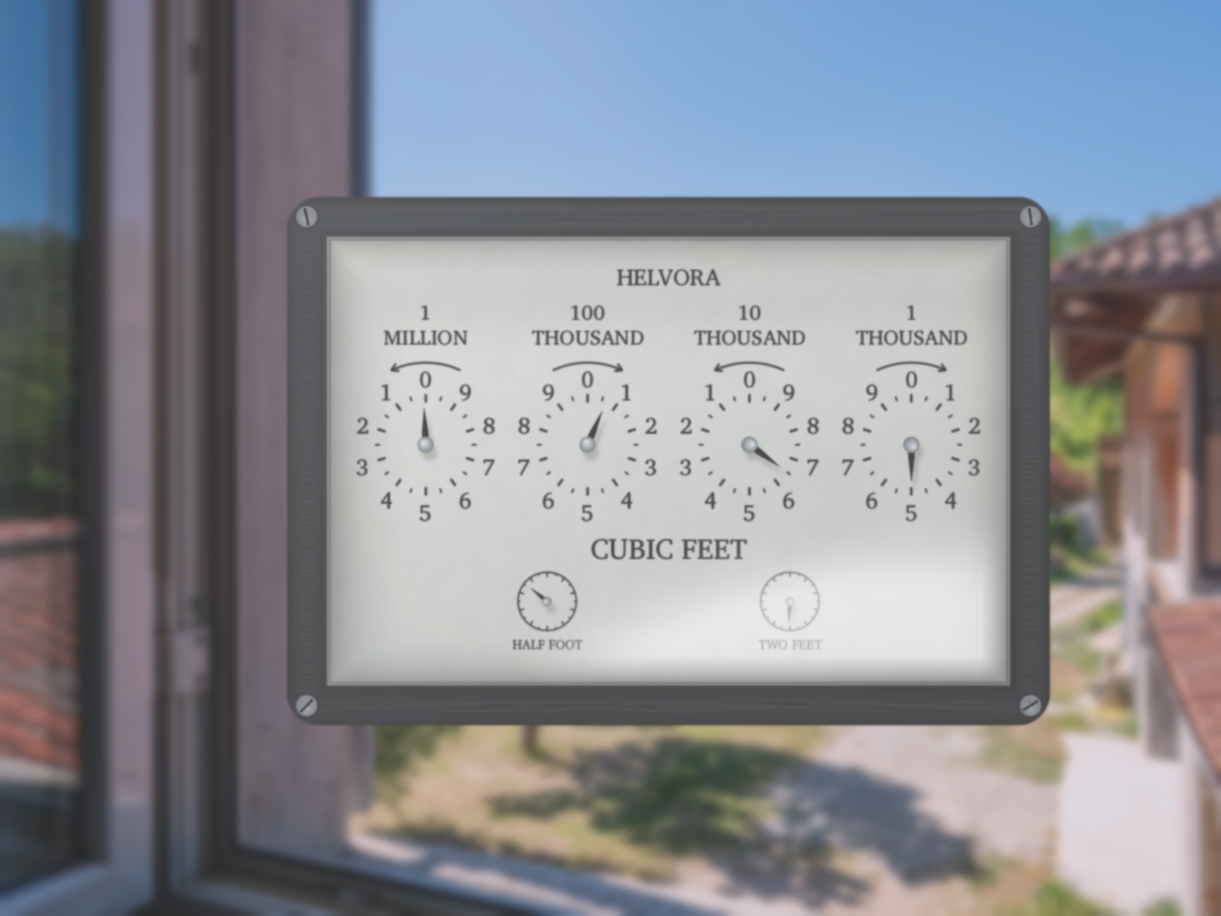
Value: 6500ft³
